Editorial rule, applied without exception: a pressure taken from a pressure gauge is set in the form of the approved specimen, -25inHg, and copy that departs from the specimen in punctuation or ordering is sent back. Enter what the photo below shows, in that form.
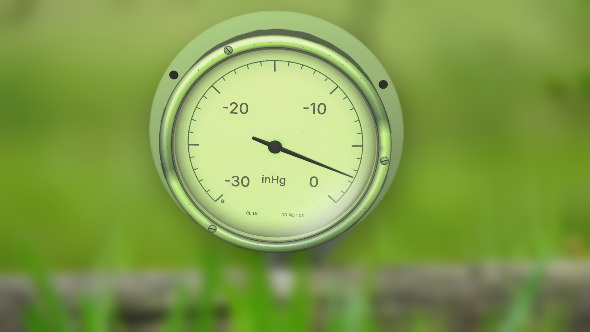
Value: -2.5inHg
